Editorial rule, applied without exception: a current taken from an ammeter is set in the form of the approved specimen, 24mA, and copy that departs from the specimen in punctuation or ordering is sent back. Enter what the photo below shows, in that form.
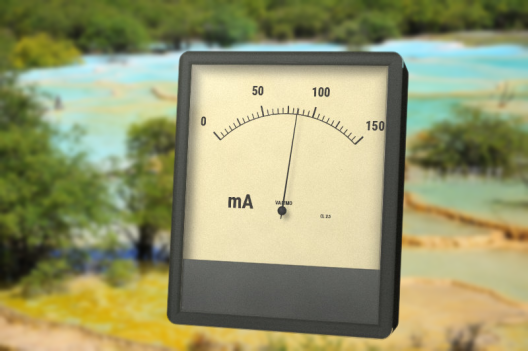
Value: 85mA
